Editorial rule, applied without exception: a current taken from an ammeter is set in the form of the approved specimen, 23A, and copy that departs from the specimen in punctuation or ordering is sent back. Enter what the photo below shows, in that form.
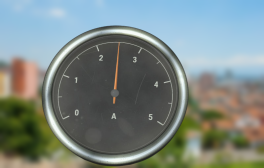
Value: 2.5A
